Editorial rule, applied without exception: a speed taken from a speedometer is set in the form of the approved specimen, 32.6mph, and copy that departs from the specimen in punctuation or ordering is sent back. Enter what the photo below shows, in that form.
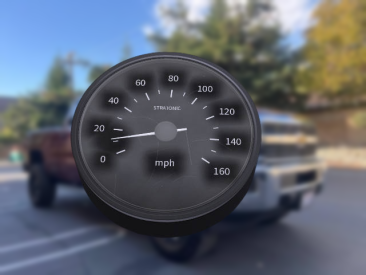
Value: 10mph
